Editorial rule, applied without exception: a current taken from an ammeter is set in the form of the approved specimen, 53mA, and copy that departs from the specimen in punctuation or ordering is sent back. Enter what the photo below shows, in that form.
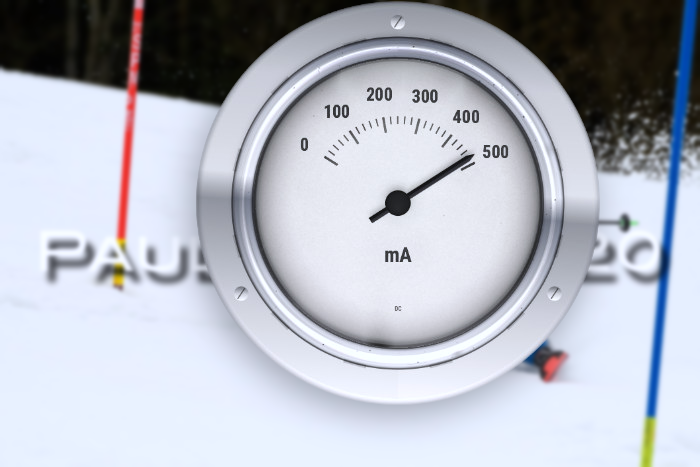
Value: 480mA
